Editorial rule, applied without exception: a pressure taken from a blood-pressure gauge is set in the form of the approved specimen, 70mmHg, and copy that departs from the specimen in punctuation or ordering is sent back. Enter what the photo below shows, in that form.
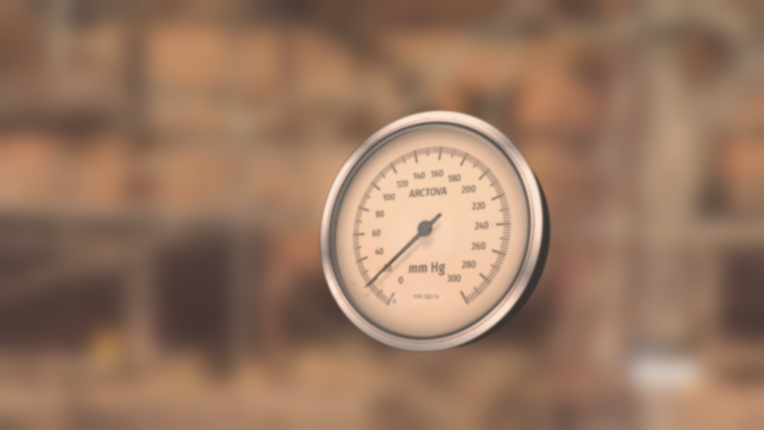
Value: 20mmHg
